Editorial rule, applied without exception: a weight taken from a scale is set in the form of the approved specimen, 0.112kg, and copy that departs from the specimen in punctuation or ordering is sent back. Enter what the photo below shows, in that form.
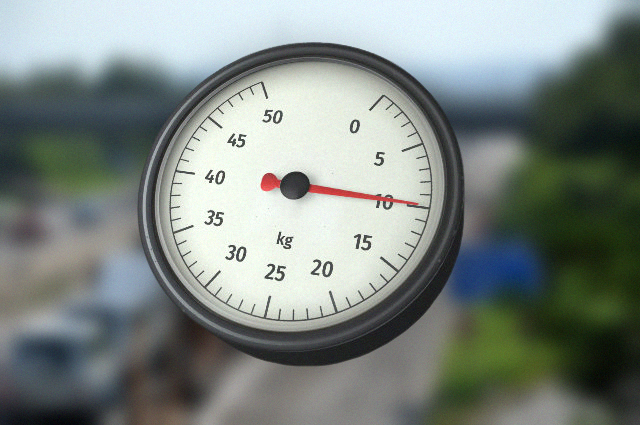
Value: 10kg
